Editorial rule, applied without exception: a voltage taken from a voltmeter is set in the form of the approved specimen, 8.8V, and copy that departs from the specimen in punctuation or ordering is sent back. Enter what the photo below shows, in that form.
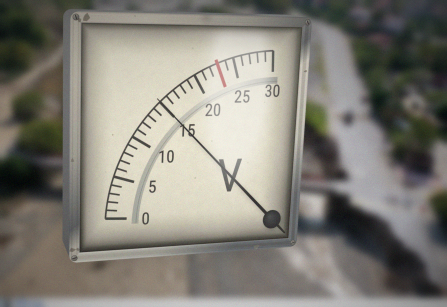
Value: 15V
